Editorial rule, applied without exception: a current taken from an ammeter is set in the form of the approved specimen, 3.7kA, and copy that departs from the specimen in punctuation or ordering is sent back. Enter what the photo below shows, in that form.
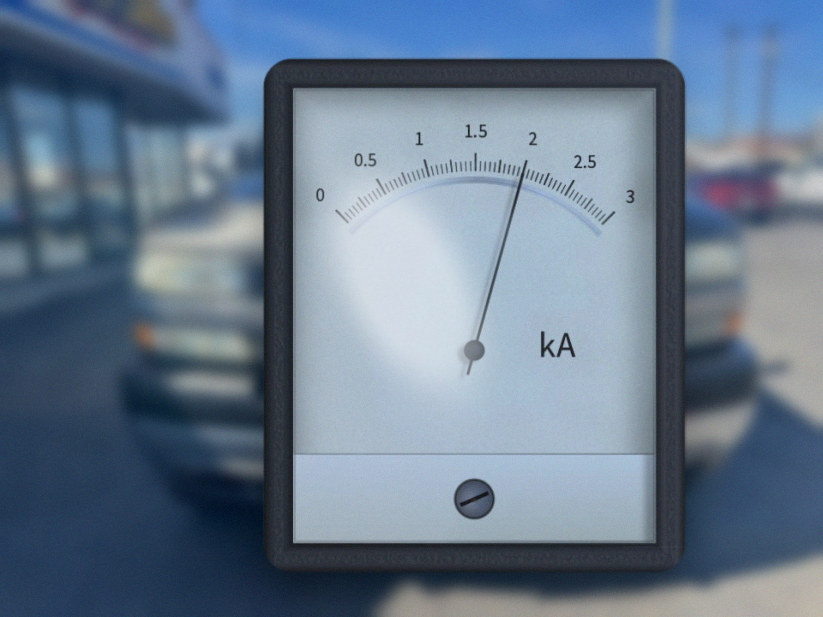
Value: 2kA
